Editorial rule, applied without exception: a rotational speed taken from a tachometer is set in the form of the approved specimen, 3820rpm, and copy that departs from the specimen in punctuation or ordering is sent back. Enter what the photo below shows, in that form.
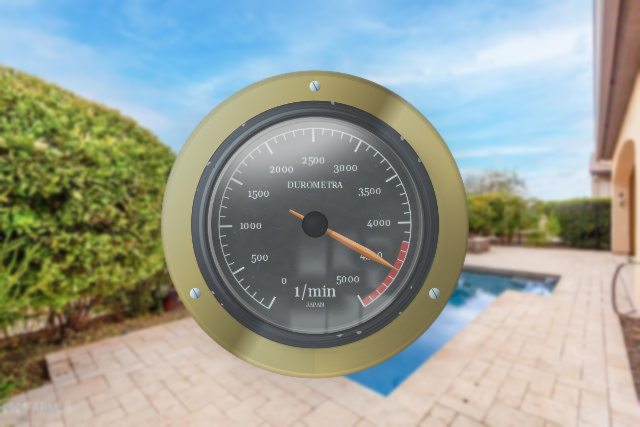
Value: 4500rpm
